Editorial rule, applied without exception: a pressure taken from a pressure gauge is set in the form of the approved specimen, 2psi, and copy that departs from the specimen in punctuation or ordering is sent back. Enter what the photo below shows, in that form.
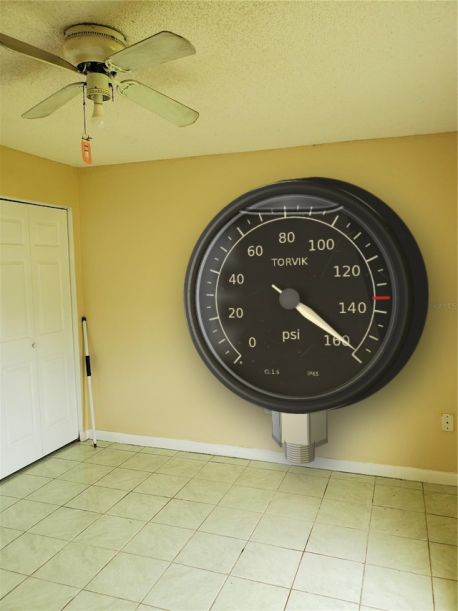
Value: 157.5psi
